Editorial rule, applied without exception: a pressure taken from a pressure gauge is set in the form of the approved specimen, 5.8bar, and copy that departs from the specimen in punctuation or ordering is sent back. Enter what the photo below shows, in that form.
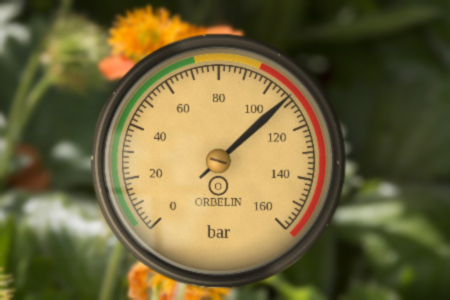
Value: 108bar
